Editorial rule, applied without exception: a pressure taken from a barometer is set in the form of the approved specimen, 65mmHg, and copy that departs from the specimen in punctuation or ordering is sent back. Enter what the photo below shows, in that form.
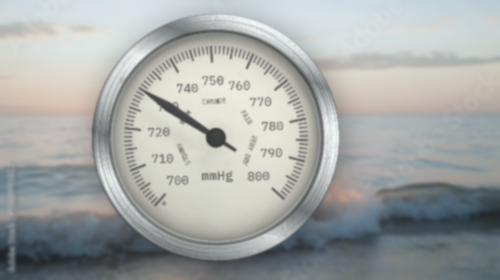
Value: 730mmHg
